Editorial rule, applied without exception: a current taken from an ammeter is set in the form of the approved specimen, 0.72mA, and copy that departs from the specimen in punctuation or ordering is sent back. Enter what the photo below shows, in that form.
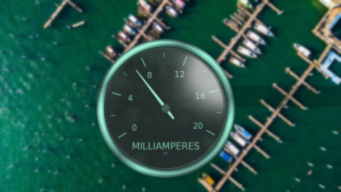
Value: 7mA
